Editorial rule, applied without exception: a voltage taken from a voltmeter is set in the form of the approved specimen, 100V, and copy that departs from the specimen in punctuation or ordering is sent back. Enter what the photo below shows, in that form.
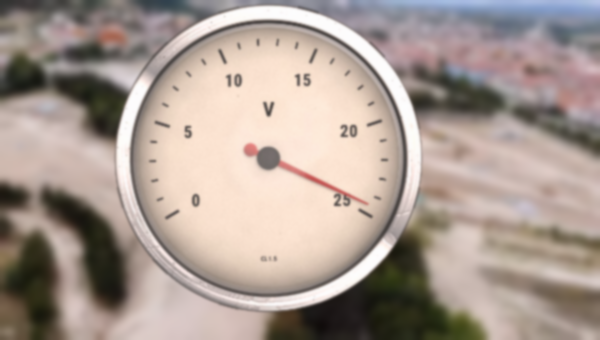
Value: 24.5V
